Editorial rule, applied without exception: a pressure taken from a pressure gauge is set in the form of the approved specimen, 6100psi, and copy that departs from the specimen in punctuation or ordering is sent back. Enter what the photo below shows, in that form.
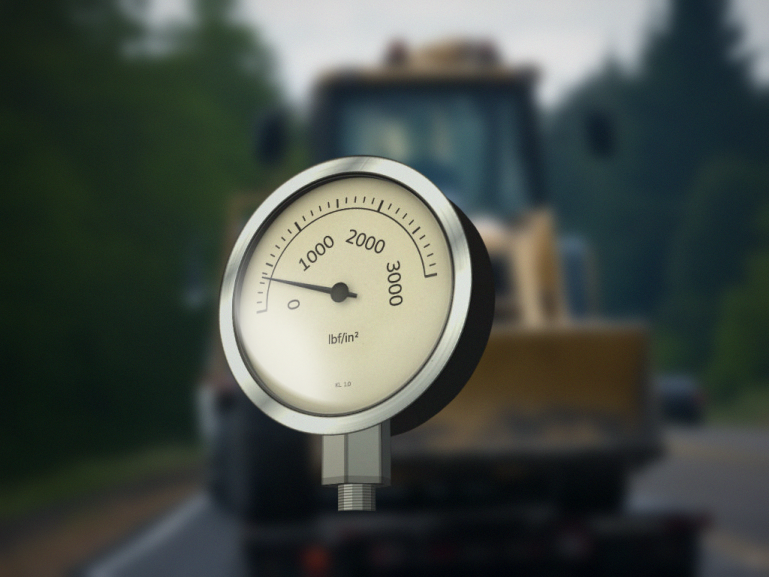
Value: 350psi
